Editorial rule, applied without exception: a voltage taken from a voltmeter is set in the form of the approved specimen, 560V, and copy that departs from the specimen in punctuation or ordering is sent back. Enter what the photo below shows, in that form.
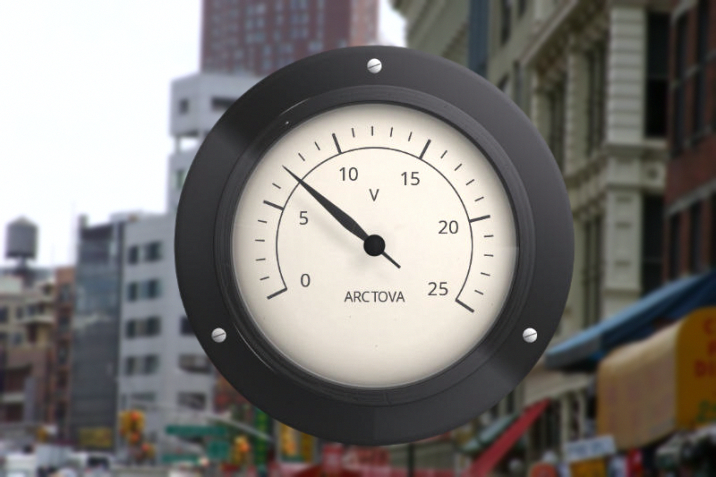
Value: 7V
